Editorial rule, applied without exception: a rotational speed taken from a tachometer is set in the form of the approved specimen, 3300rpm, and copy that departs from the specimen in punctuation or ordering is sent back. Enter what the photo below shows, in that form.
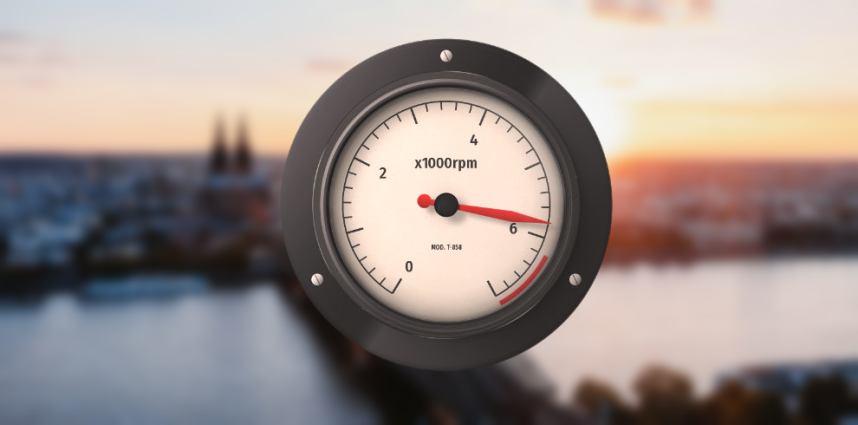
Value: 5800rpm
